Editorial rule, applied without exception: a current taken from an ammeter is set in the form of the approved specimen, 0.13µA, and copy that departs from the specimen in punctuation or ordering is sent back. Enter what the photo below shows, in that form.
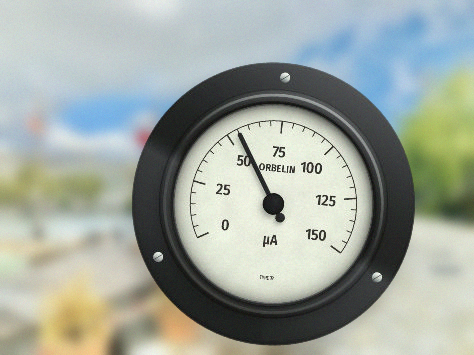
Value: 55µA
